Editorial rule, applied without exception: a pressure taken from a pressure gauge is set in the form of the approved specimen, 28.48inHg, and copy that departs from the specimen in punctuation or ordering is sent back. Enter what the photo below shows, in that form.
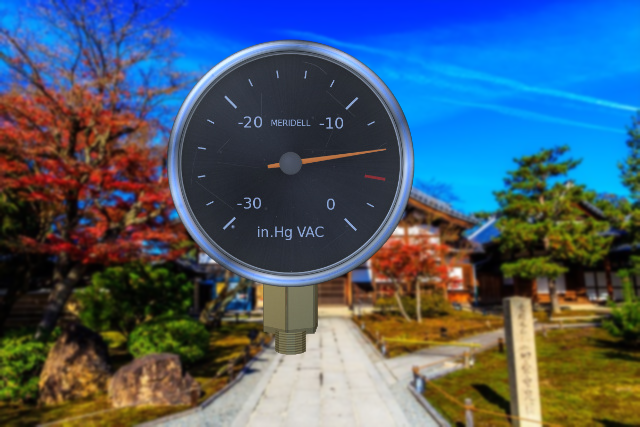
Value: -6inHg
